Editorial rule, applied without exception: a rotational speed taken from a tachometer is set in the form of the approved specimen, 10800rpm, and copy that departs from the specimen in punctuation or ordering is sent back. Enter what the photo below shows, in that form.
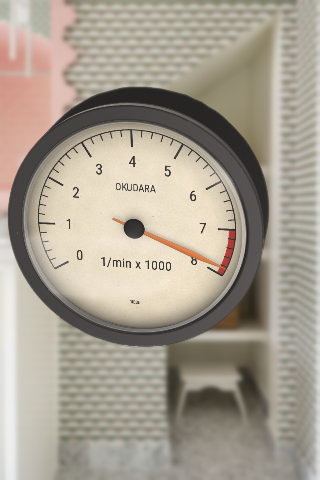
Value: 7800rpm
